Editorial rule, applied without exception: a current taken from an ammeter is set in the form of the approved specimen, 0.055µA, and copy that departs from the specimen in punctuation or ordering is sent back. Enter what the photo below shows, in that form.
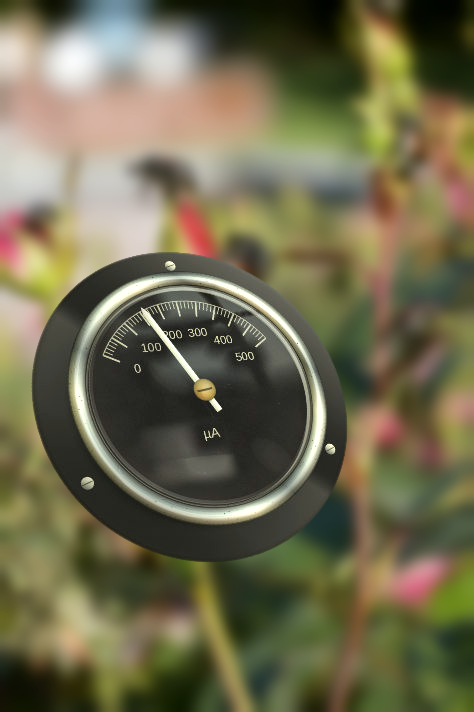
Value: 150µA
